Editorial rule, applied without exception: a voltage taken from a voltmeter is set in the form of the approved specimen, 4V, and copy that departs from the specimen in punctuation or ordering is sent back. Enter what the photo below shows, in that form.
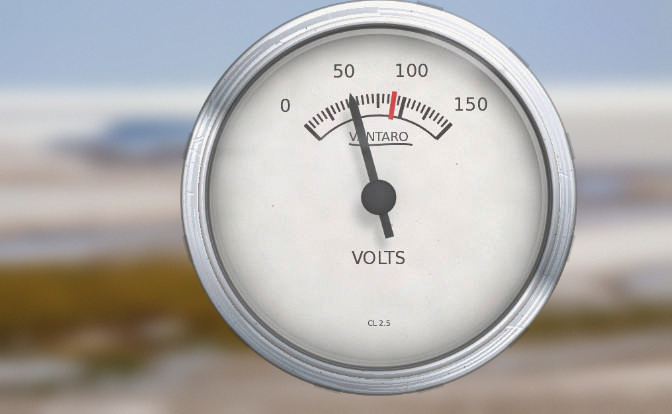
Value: 50V
